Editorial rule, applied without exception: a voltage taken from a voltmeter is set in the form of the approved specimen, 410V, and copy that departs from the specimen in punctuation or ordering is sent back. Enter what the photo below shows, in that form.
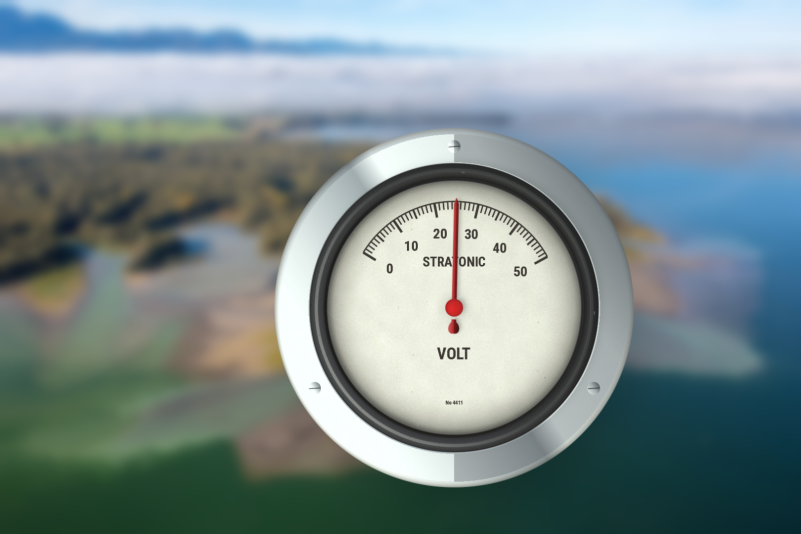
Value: 25V
